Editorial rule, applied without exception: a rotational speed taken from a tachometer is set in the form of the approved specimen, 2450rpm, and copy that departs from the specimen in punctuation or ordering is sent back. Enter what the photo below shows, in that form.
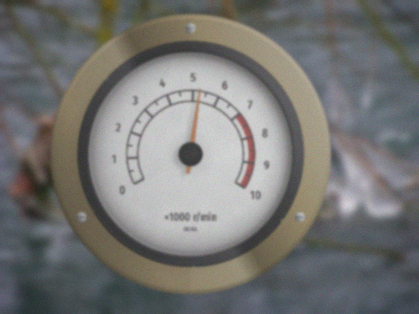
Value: 5250rpm
